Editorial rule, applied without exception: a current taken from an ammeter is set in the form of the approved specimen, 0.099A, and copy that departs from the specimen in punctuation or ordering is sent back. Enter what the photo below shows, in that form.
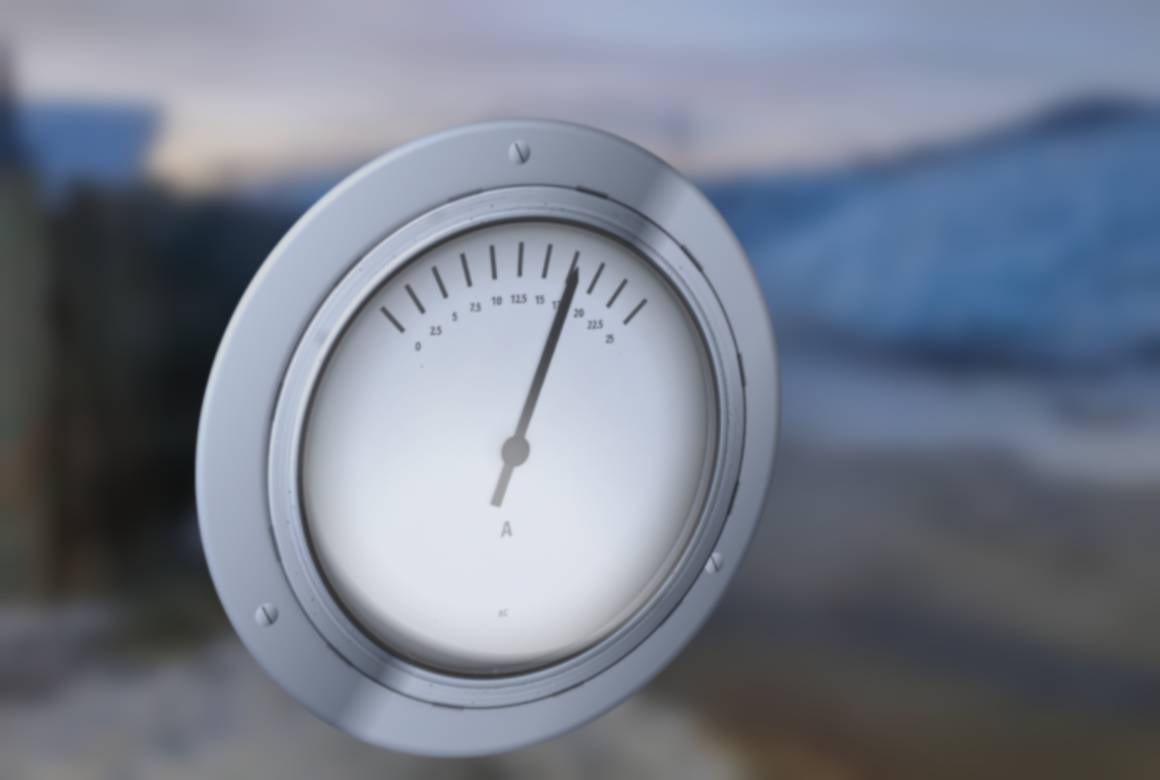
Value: 17.5A
